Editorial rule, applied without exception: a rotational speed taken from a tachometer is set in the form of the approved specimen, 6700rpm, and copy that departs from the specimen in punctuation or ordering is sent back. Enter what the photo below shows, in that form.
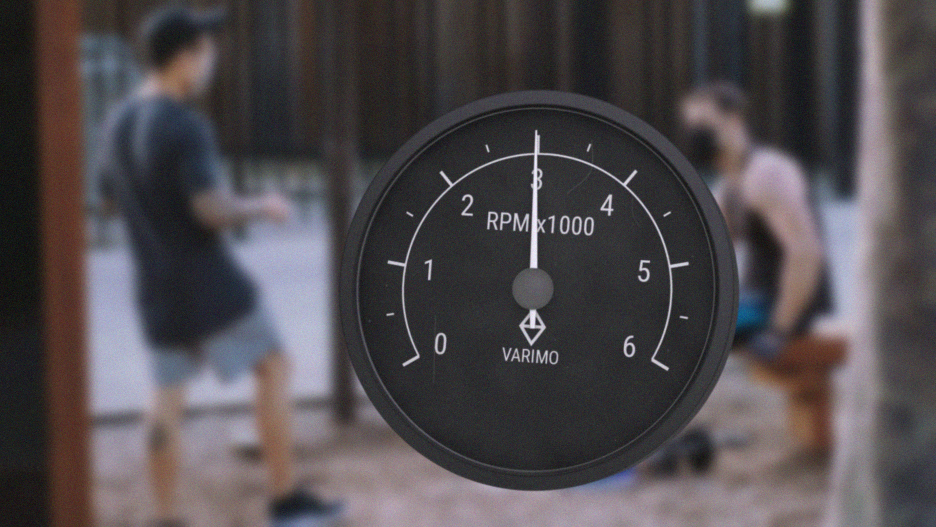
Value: 3000rpm
